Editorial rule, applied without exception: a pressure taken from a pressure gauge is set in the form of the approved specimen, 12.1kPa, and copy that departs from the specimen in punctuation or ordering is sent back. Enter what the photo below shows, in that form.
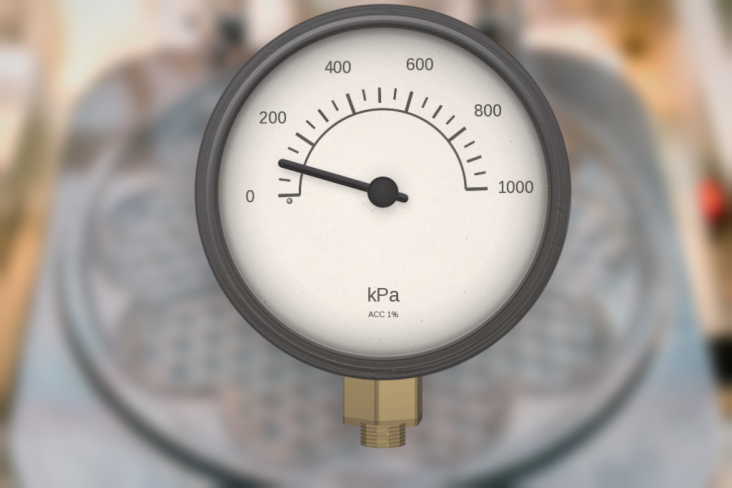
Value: 100kPa
